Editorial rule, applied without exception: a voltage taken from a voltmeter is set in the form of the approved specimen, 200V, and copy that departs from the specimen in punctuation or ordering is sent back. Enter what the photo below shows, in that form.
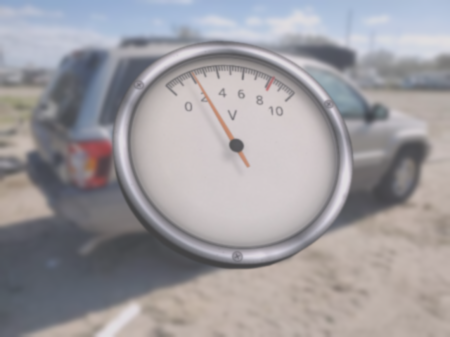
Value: 2V
